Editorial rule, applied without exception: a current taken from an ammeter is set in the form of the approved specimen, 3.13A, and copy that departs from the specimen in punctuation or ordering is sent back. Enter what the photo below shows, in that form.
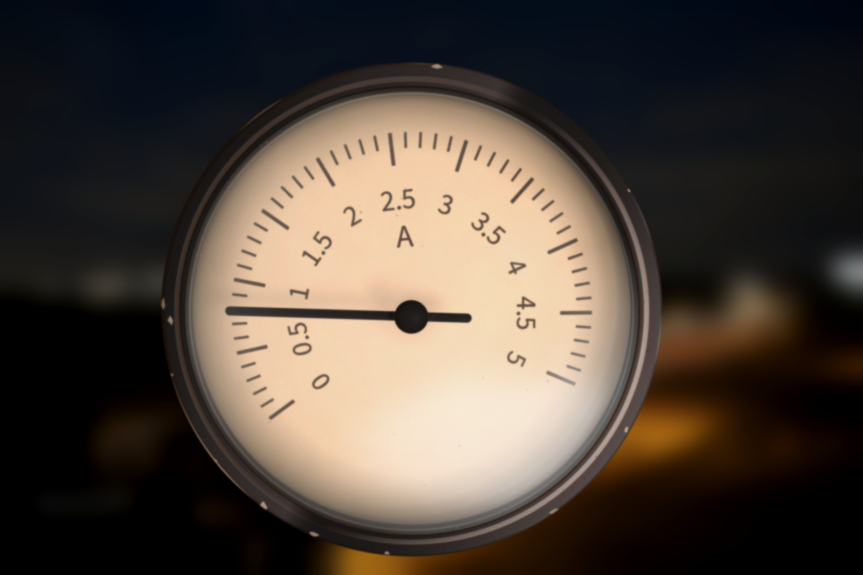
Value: 0.8A
